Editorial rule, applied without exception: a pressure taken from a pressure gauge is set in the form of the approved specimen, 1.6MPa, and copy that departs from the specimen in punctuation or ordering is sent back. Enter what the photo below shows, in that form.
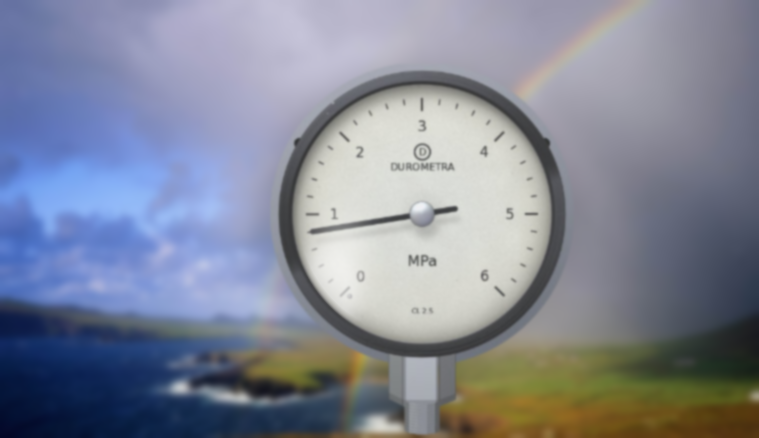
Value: 0.8MPa
